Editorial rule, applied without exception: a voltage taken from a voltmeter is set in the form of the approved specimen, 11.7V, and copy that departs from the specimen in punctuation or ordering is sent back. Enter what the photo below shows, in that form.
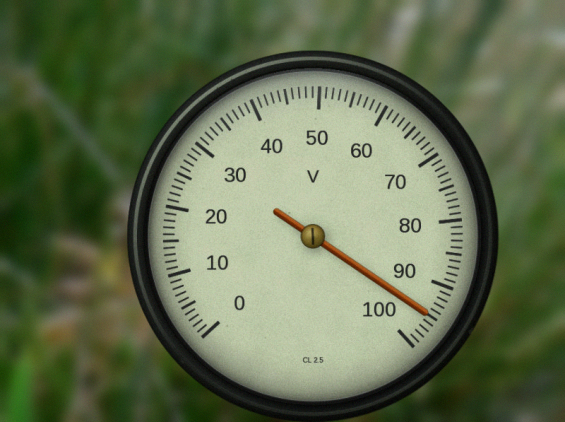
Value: 95V
